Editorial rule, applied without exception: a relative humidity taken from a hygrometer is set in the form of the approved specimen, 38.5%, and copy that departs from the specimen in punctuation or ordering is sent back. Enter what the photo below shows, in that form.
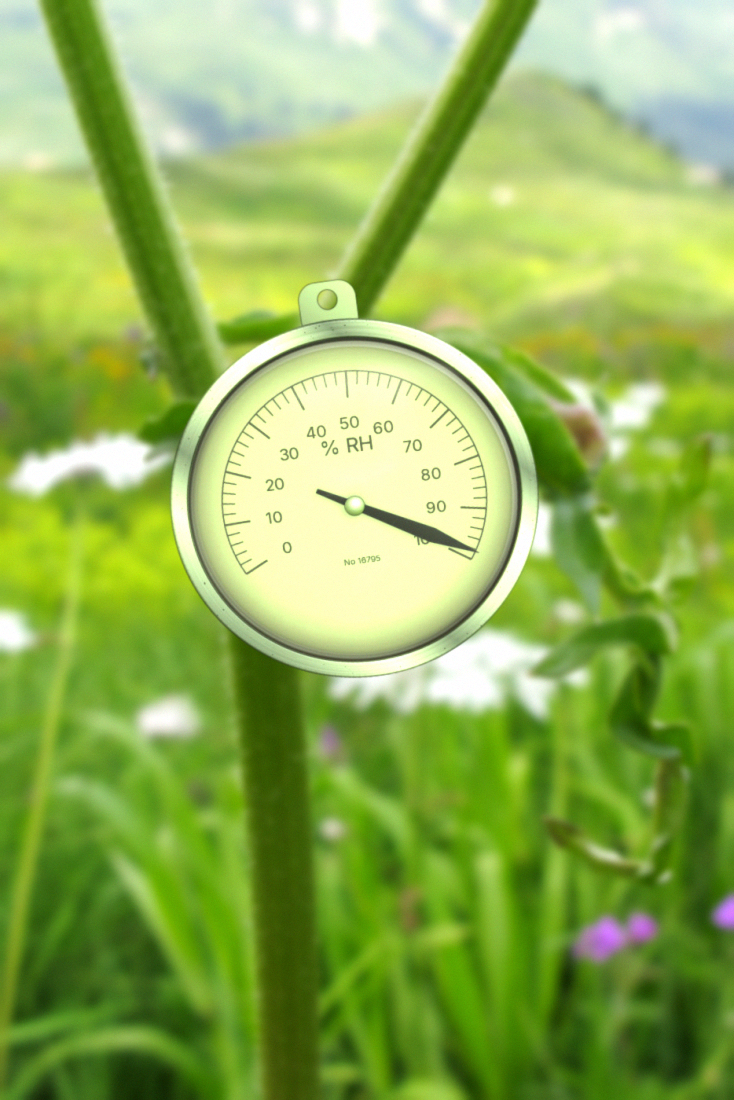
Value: 98%
